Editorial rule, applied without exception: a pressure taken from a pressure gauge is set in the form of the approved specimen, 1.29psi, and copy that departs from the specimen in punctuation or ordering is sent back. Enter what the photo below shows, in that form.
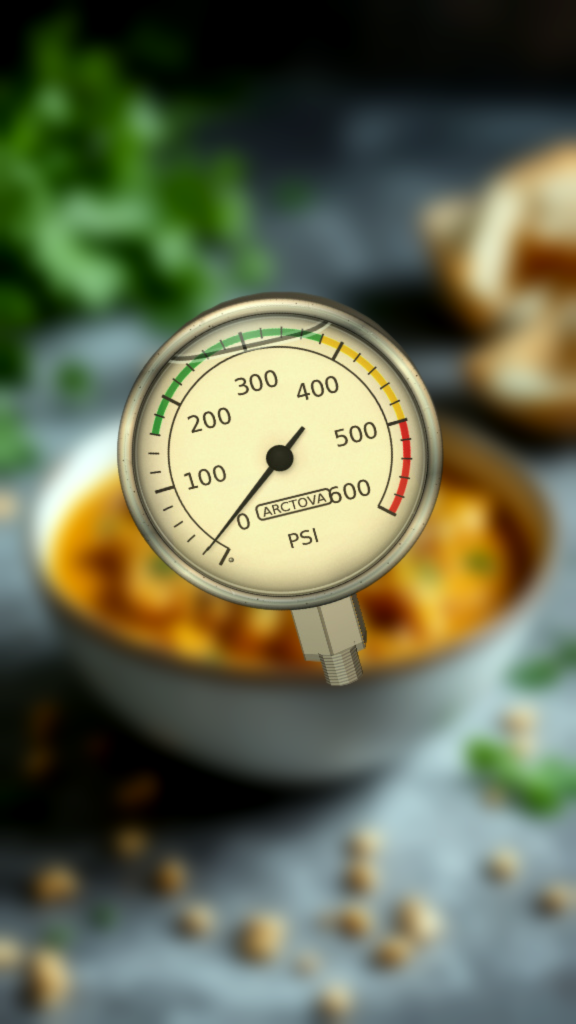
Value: 20psi
